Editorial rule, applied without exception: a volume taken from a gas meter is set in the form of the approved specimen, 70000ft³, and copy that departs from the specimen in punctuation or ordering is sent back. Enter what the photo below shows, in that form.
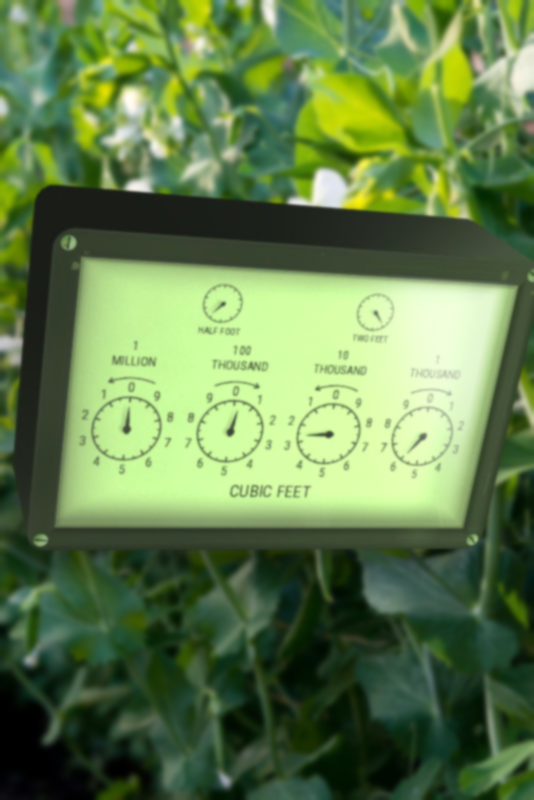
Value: 2600ft³
